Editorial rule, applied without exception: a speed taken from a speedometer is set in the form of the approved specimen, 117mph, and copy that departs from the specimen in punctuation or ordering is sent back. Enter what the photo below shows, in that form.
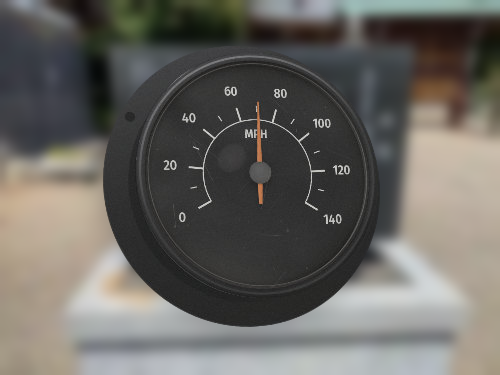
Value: 70mph
